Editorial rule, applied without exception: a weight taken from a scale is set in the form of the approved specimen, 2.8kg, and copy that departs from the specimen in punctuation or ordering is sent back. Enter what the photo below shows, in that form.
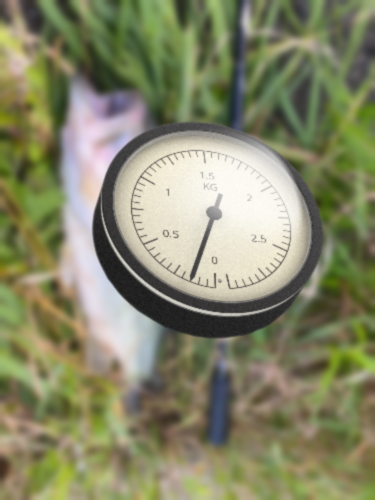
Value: 0.15kg
